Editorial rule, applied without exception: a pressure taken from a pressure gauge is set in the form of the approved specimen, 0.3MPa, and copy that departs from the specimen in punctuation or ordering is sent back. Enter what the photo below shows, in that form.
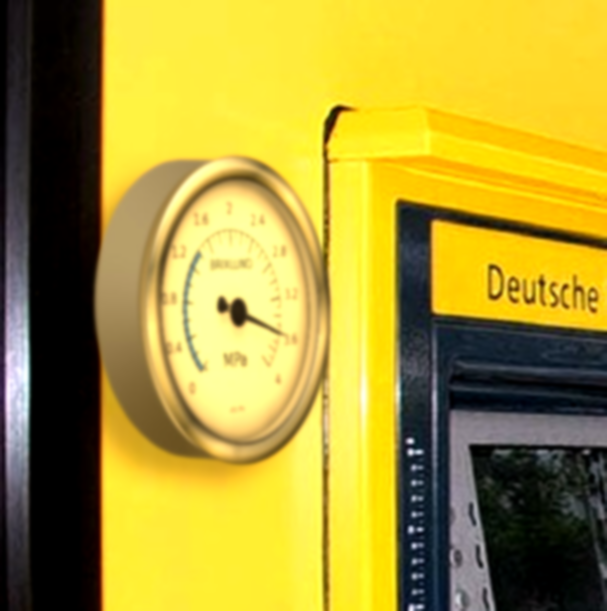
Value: 3.6MPa
